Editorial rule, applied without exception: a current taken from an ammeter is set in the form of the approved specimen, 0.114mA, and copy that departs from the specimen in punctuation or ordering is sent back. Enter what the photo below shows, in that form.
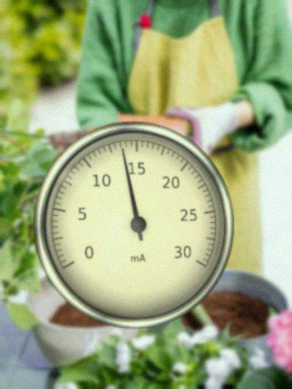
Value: 13.5mA
